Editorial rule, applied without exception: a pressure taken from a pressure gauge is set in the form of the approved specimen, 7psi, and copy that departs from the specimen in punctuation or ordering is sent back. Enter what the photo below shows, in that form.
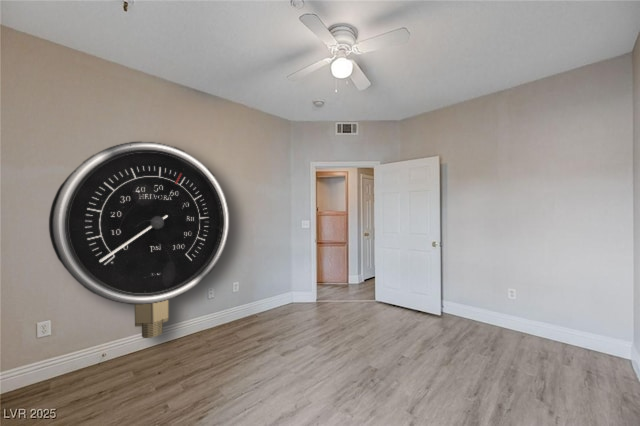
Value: 2psi
